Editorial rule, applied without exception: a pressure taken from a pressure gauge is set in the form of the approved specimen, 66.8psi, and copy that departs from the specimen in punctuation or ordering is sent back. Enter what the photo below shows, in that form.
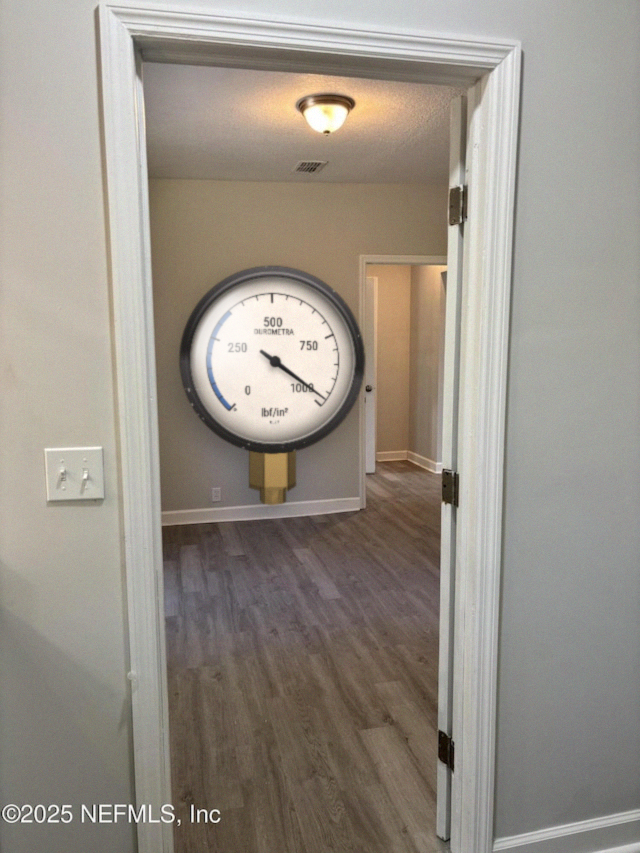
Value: 975psi
